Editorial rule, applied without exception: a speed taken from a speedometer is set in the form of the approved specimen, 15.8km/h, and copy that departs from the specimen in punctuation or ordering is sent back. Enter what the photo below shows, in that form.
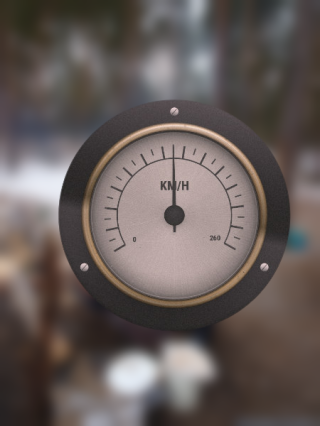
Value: 130km/h
